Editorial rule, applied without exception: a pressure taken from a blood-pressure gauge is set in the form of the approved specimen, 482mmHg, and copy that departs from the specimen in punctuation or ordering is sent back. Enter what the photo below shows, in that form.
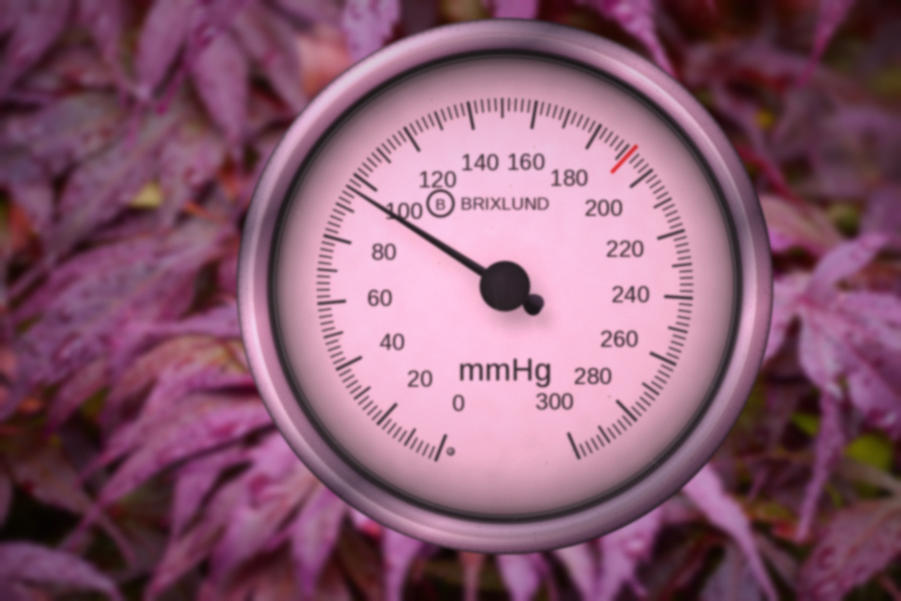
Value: 96mmHg
